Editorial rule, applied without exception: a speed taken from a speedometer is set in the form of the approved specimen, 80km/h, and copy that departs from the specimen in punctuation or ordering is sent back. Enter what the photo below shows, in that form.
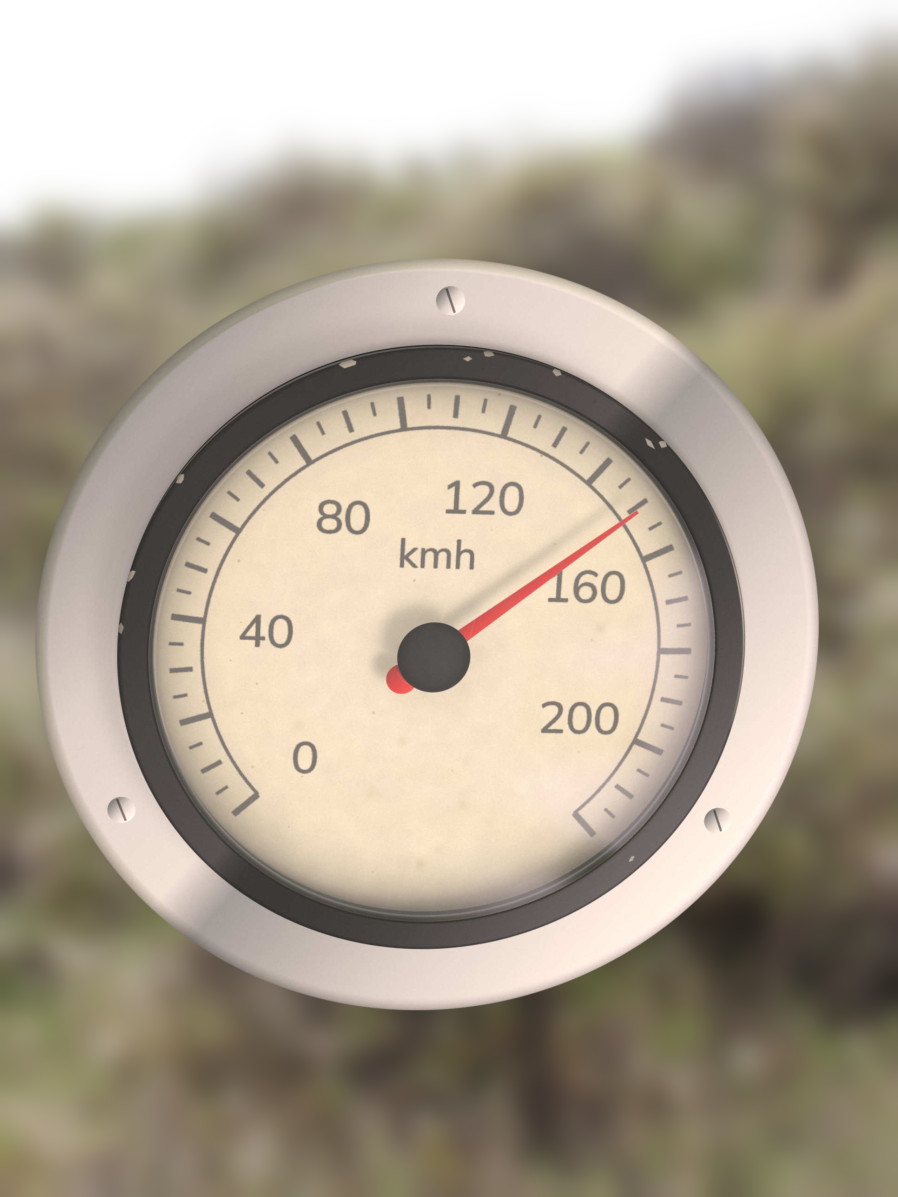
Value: 150km/h
